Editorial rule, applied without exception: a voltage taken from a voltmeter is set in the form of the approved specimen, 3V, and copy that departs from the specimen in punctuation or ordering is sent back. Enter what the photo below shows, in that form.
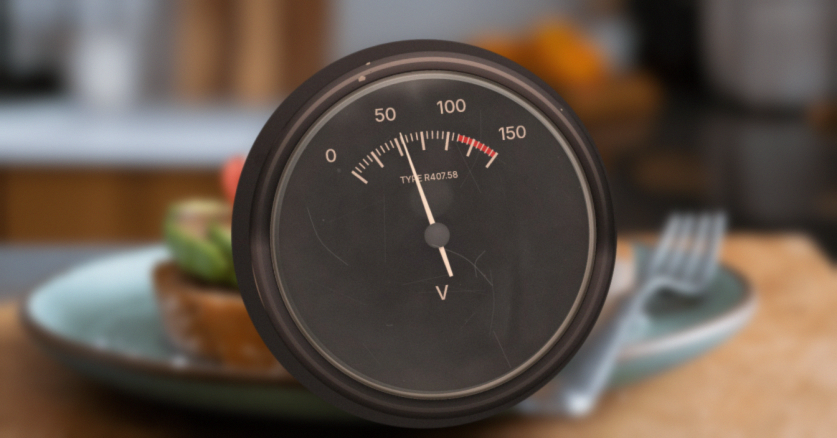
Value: 55V
